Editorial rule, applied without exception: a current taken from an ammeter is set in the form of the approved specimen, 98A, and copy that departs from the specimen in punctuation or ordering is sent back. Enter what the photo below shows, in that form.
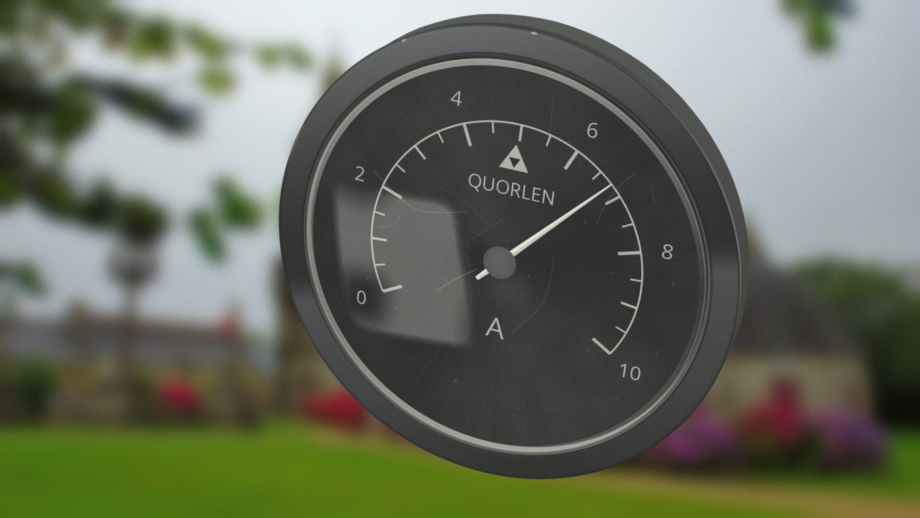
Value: 6.75A
